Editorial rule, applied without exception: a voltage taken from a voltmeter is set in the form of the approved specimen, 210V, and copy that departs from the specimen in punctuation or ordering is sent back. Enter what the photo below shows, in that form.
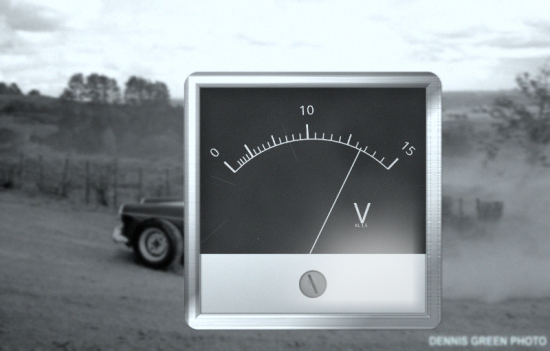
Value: 13.25V
